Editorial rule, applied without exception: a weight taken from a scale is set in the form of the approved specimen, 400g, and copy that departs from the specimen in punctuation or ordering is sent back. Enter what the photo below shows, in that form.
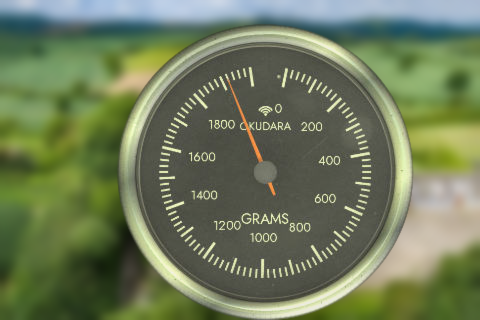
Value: 1920g
